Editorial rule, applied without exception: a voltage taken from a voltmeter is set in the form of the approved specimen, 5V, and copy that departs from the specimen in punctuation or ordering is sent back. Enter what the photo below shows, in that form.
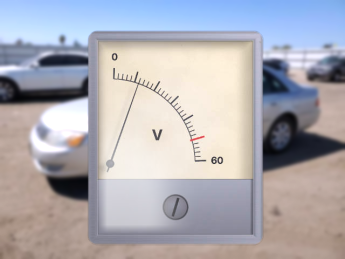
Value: 12V
